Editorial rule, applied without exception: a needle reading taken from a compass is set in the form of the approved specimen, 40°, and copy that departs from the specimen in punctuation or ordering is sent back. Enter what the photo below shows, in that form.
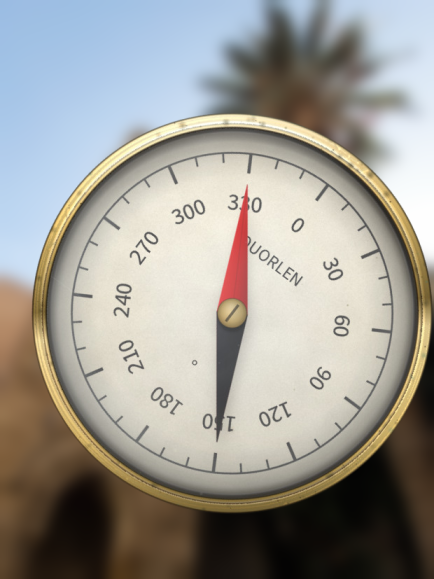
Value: 330°
